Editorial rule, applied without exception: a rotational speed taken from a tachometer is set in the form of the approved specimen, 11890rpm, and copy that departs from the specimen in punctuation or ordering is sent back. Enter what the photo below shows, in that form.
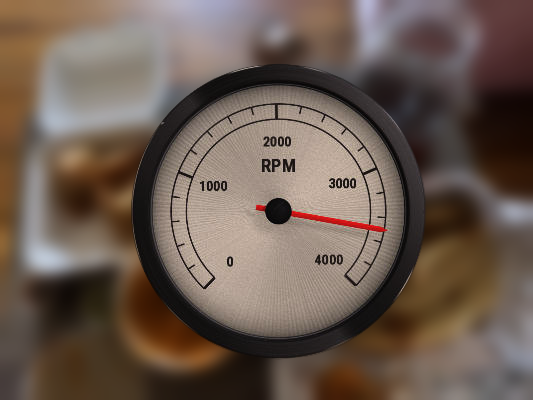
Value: 3500rpm
